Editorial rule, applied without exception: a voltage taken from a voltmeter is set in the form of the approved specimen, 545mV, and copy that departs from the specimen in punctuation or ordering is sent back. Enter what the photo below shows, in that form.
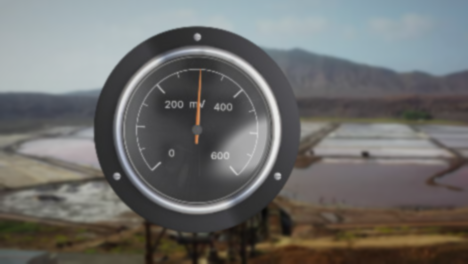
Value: 300mV
